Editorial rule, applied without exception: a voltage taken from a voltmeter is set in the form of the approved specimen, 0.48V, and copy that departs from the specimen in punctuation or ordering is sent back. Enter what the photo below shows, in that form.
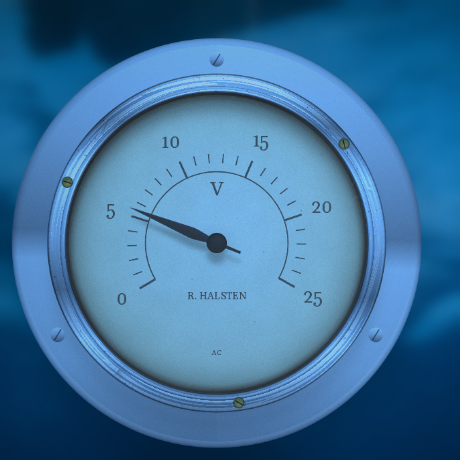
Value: 5.5V
